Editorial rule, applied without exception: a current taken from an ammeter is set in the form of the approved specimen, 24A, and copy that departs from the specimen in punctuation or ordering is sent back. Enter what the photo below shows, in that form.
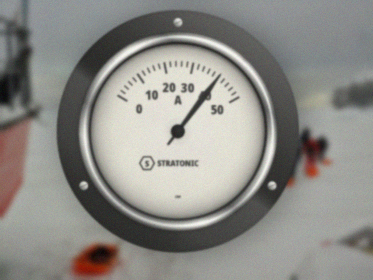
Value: 40A
